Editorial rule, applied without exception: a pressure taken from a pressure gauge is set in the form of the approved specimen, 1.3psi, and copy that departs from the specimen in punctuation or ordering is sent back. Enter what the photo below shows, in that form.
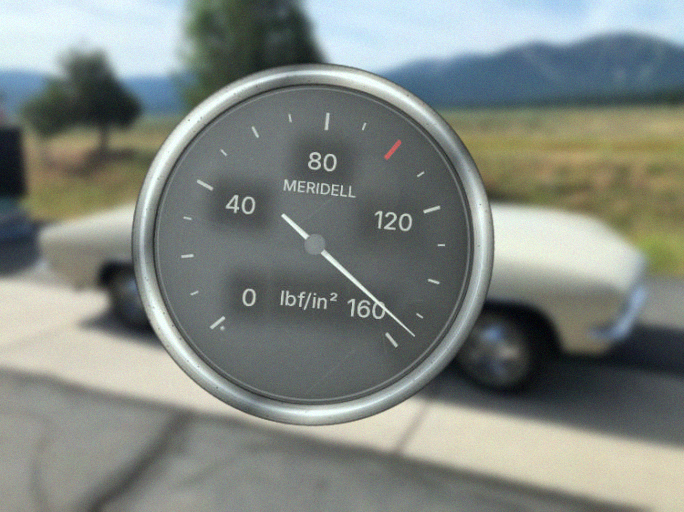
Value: 155psi
